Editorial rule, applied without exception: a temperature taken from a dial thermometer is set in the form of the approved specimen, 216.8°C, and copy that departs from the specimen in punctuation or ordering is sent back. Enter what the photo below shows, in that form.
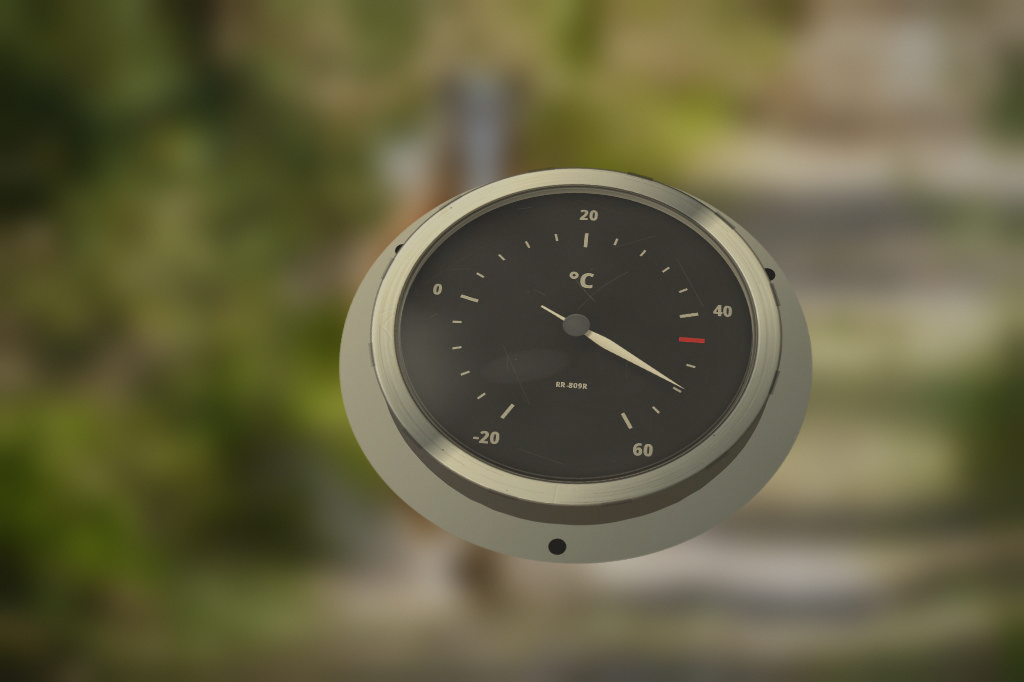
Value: 52°C
